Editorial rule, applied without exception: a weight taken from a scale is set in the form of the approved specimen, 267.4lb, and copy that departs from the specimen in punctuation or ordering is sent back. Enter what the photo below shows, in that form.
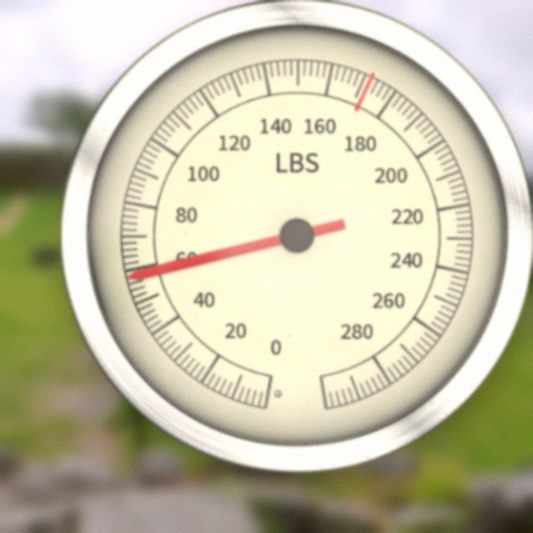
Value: 58lb
